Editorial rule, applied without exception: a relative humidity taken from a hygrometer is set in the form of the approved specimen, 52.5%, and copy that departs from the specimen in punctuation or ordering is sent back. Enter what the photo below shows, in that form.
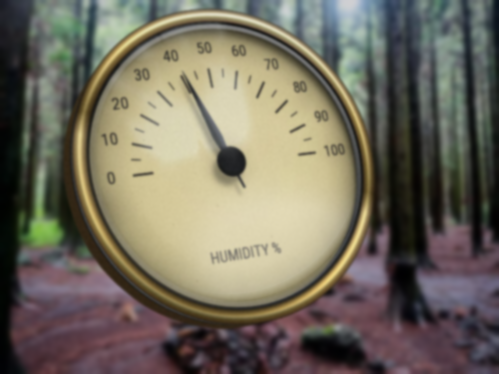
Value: 40%
